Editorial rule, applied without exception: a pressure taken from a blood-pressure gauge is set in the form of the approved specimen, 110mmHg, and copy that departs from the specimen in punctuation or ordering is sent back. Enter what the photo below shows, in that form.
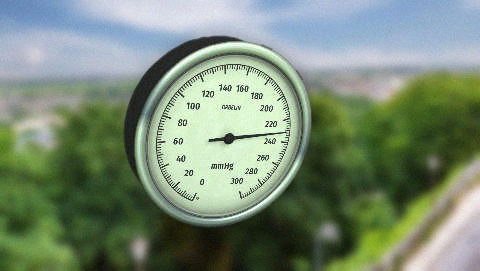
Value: 230mmHg
